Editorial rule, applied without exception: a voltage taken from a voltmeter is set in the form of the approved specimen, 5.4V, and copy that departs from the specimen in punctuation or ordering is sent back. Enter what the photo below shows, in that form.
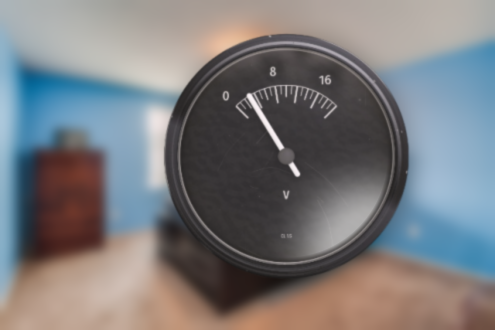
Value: 3V
